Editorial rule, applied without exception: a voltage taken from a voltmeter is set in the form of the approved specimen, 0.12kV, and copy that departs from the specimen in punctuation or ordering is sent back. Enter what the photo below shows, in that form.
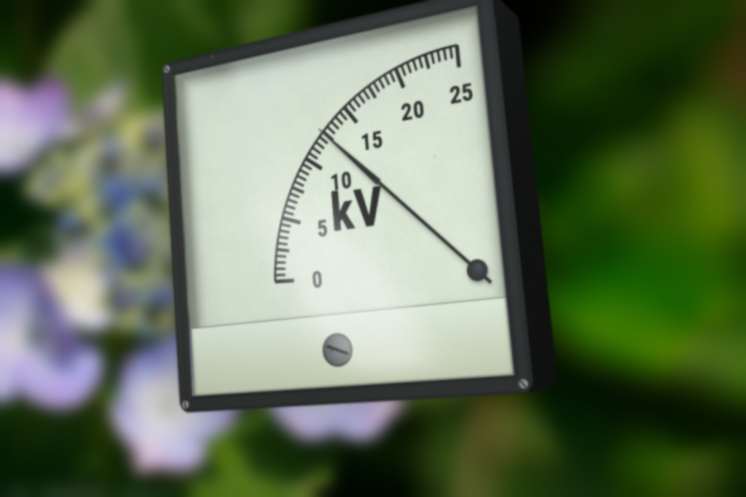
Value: 12.5kV
